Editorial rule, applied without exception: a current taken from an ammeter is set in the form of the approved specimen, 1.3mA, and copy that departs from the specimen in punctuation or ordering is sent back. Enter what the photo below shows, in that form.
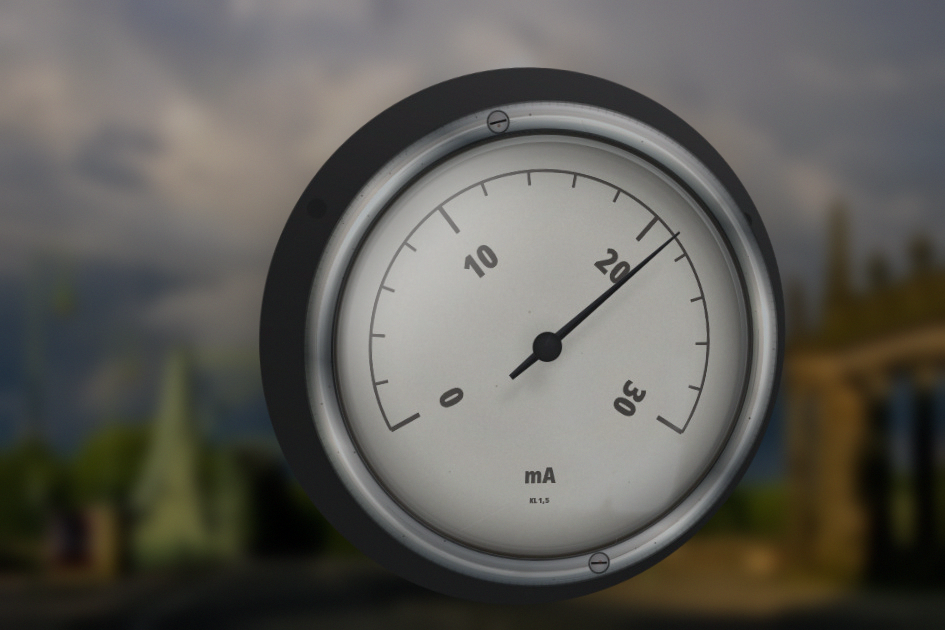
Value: 21mA
